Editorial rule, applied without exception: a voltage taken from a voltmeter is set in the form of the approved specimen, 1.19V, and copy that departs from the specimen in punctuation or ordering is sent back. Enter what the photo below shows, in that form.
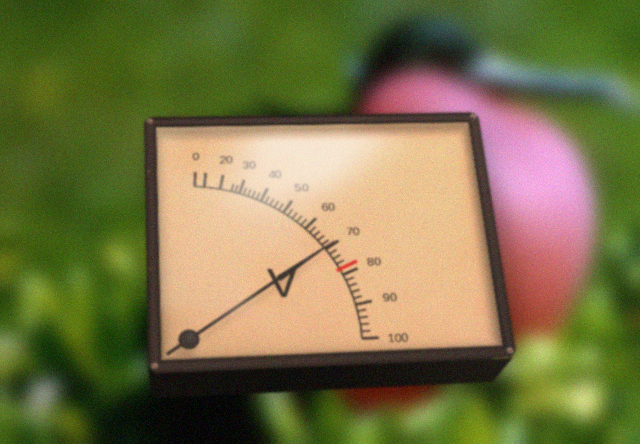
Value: 70V
